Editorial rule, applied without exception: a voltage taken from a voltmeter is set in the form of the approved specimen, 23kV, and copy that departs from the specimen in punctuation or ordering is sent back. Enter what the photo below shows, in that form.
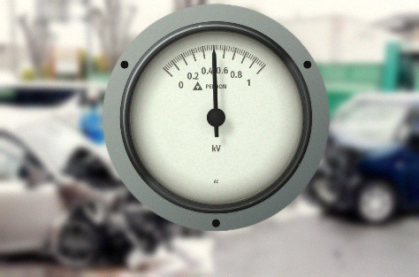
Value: 0.5kV
